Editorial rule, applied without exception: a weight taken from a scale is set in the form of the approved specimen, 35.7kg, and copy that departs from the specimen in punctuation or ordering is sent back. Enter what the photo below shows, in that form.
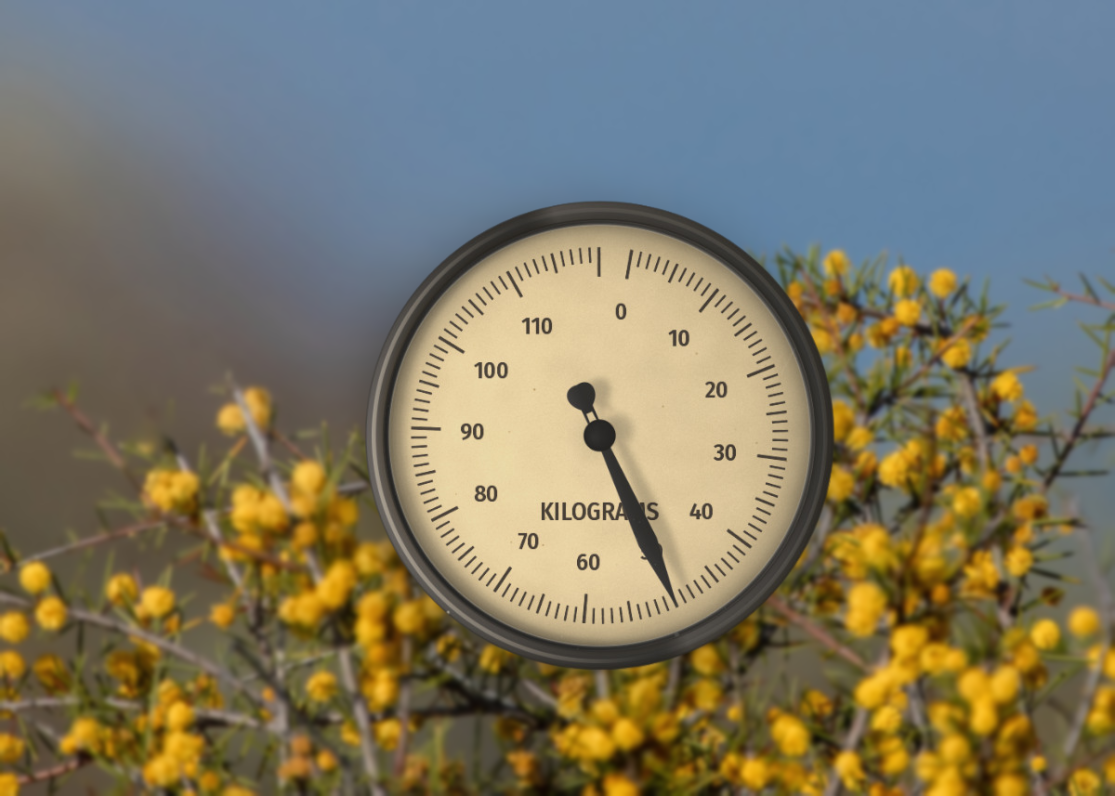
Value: 50kg
